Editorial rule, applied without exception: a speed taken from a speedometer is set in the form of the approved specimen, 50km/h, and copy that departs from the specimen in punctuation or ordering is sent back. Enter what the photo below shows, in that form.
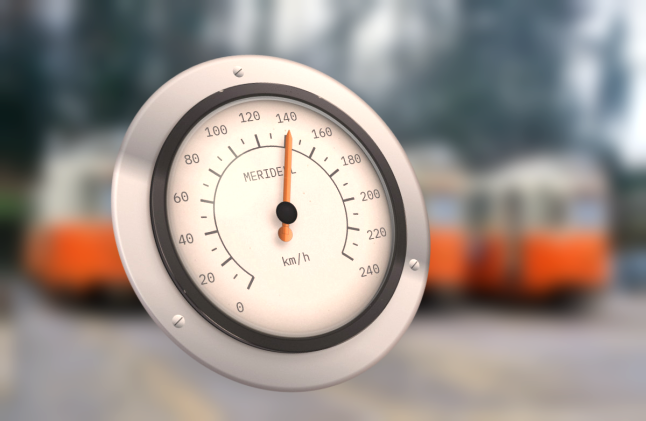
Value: 140km/h
